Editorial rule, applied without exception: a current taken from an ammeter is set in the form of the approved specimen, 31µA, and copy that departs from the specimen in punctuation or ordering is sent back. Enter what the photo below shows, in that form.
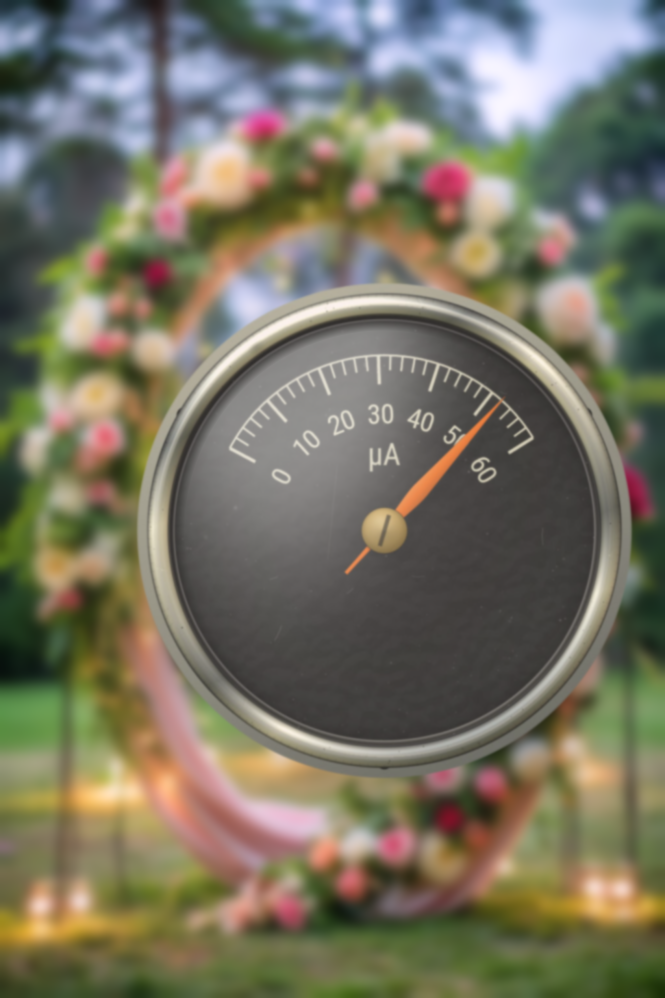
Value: 52µA
